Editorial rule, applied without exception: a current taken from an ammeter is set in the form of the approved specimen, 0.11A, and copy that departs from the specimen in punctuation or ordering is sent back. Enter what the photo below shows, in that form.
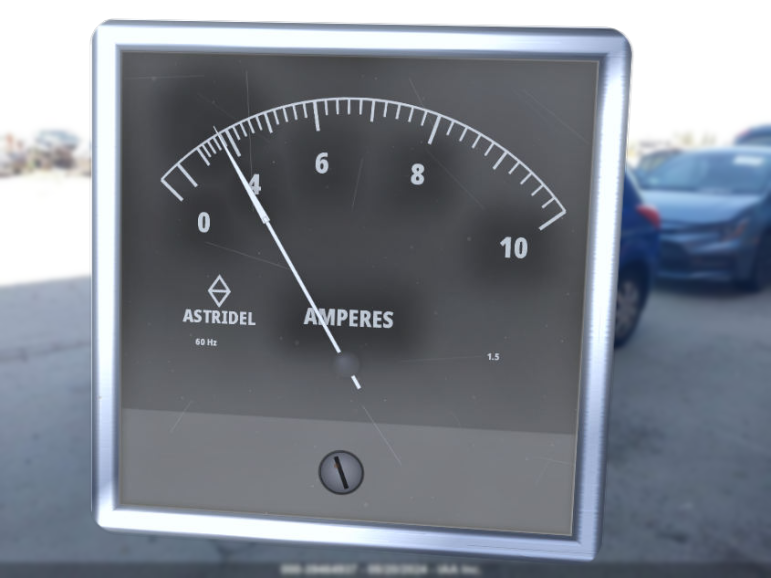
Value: 3.8A
